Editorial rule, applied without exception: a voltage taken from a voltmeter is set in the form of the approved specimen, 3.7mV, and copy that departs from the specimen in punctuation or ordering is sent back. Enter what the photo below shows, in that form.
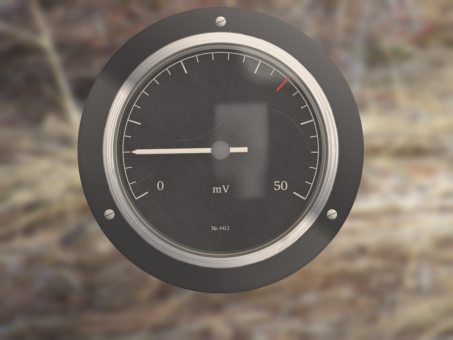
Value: 6mV
